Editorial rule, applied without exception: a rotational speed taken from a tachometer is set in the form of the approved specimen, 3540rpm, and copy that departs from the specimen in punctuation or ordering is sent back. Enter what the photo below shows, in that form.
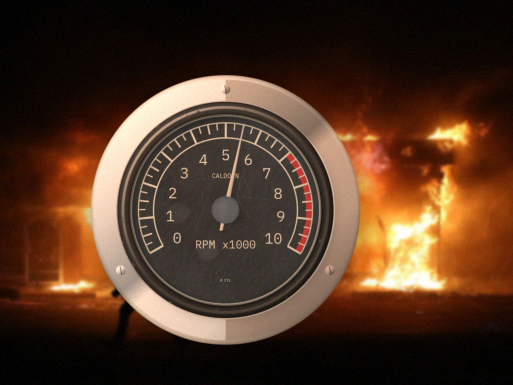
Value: 5500rpm
